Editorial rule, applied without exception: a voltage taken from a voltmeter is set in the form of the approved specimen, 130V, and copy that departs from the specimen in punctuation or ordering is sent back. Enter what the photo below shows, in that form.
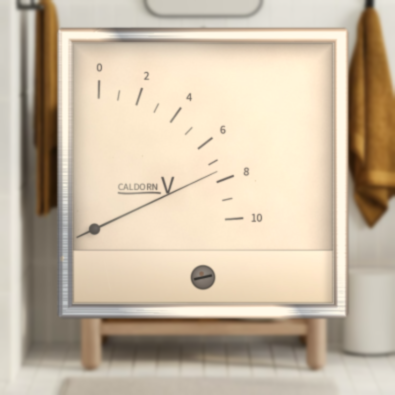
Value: 7.5V
